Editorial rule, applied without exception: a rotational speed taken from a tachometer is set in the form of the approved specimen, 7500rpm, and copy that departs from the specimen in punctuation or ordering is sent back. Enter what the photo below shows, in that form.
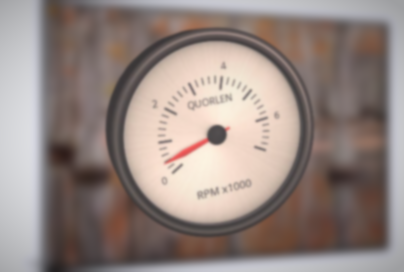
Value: 400rpm
